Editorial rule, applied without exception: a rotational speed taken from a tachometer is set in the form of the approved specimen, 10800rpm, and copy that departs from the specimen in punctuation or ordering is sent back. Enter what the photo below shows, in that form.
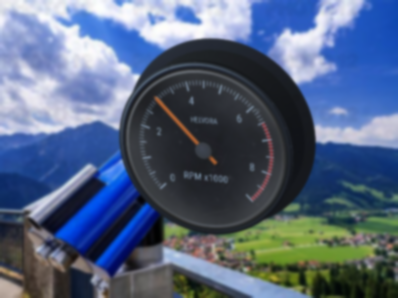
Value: 3000rpm
